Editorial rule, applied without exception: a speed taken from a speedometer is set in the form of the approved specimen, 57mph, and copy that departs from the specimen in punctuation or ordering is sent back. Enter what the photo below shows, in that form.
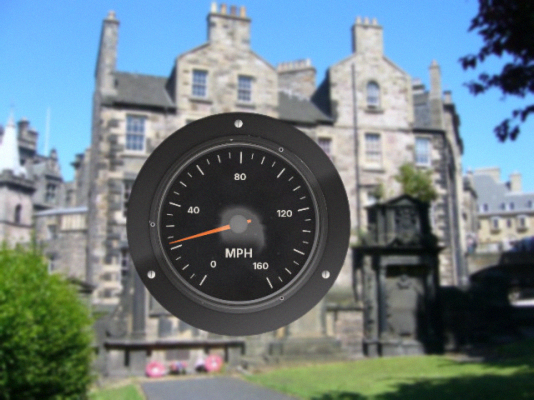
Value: 22.5mph
